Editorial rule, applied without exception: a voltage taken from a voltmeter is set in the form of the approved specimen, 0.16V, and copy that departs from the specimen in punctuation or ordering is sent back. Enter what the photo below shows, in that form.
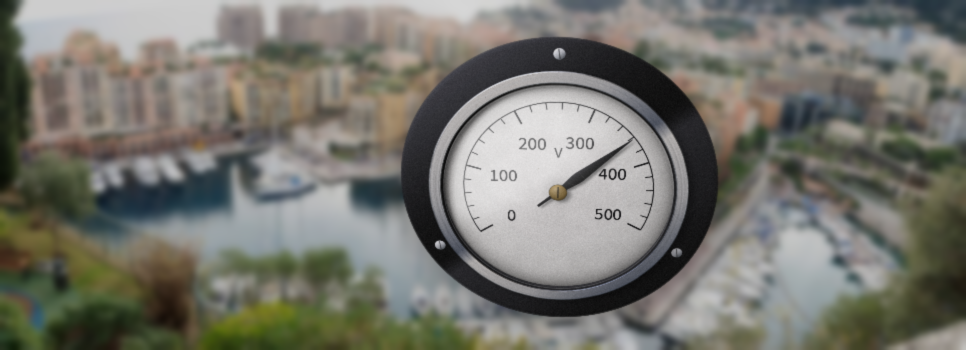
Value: 360V
